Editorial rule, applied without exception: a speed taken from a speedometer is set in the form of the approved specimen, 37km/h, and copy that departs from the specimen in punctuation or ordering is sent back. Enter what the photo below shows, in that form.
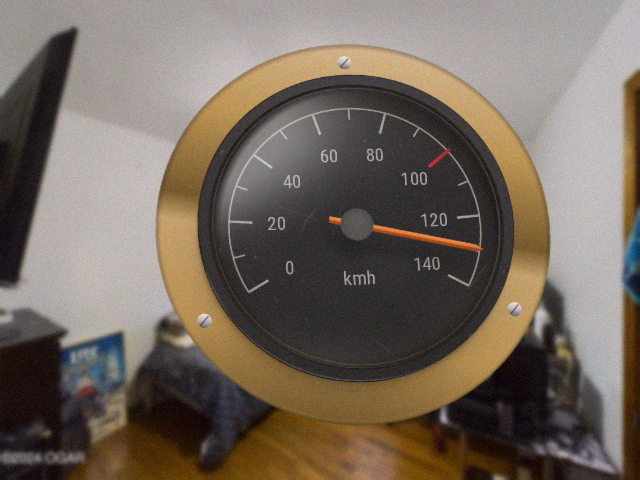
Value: 130km/h
